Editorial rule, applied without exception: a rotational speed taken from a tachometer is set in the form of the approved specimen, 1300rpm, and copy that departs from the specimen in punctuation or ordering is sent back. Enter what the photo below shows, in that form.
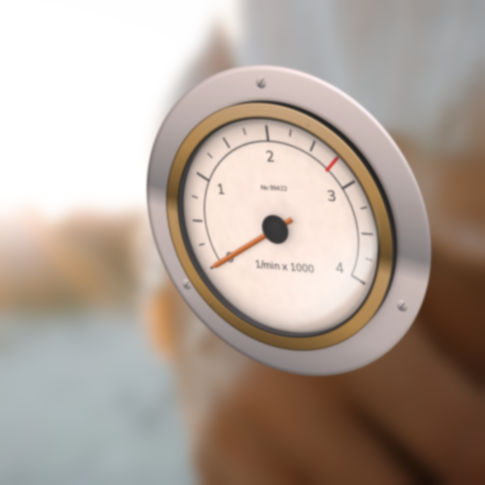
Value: 0rpm
